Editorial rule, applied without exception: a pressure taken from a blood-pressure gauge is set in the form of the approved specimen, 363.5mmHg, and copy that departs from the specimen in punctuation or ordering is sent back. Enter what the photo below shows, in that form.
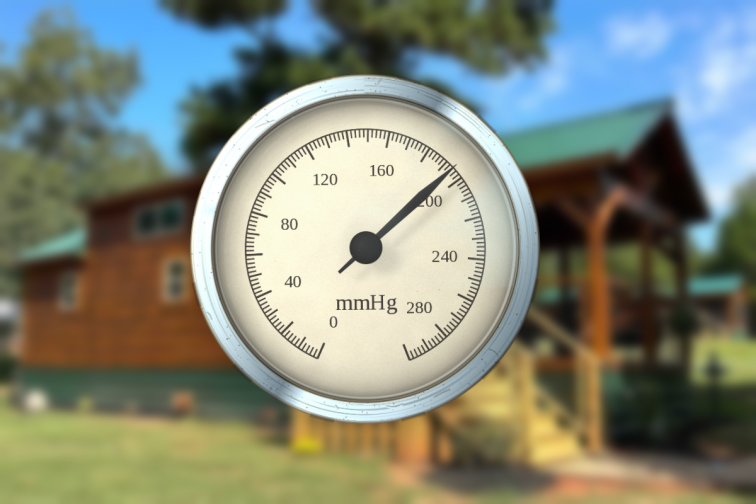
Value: 194mmHg
